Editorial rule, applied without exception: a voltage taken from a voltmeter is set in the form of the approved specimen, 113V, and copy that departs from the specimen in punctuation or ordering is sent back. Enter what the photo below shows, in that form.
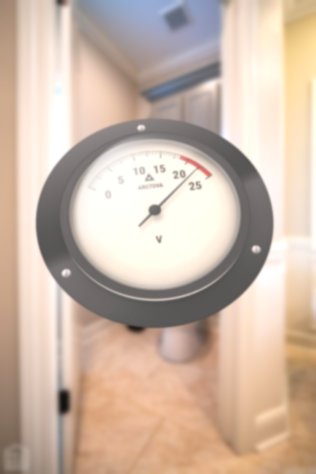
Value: 22.5V
